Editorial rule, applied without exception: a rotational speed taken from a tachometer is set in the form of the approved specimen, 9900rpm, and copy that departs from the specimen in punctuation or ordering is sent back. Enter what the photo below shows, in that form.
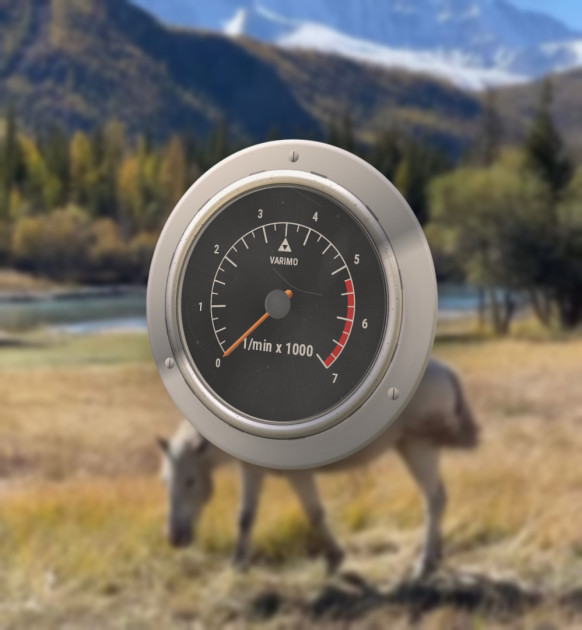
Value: 0rpm
